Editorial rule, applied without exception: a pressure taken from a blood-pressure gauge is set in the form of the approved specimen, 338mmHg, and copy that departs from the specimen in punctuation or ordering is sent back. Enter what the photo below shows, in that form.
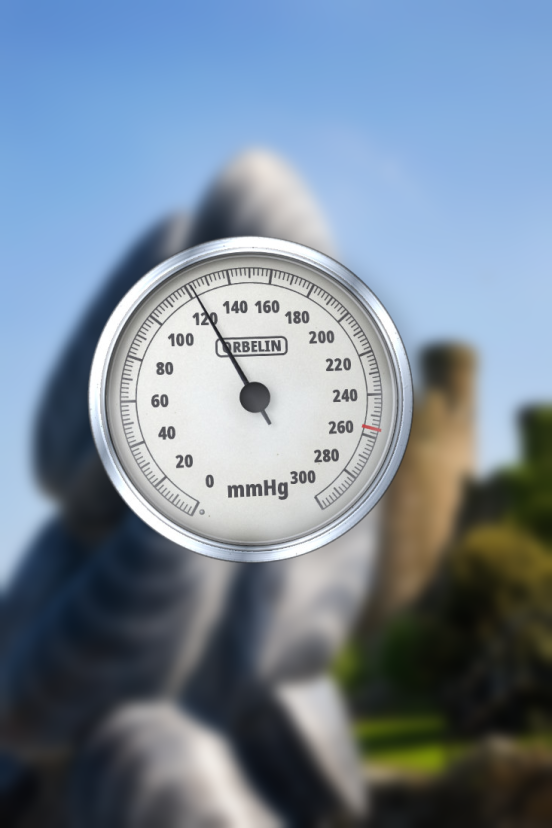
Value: 122mmHg
